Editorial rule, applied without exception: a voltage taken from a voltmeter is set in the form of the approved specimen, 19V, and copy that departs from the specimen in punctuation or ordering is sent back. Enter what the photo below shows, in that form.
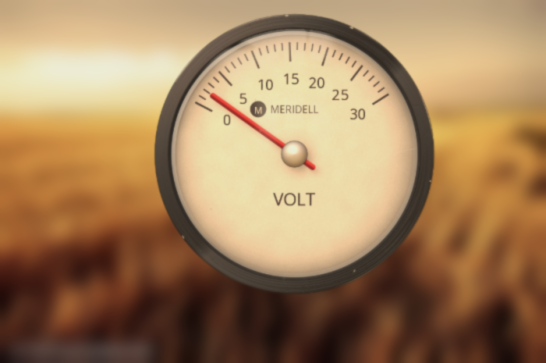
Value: 2V
